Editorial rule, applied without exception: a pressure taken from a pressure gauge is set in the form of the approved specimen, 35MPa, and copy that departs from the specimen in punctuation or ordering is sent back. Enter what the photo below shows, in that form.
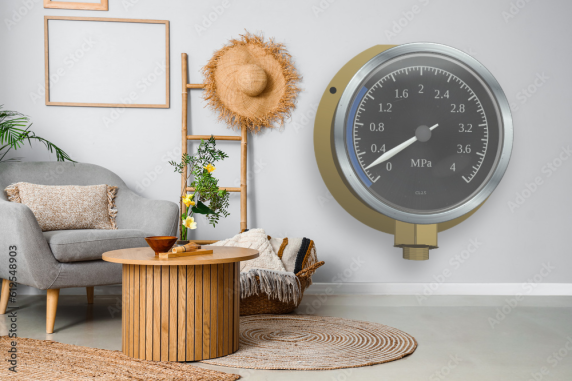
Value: 0.2MPa
